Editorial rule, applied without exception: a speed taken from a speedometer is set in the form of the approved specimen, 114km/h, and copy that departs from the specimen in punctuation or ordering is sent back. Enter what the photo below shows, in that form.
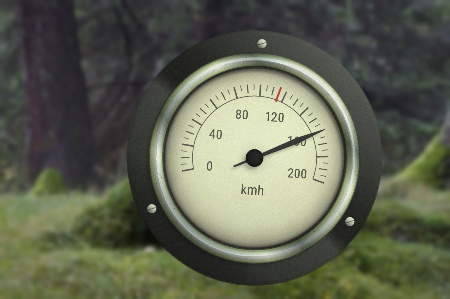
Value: 160km/h
